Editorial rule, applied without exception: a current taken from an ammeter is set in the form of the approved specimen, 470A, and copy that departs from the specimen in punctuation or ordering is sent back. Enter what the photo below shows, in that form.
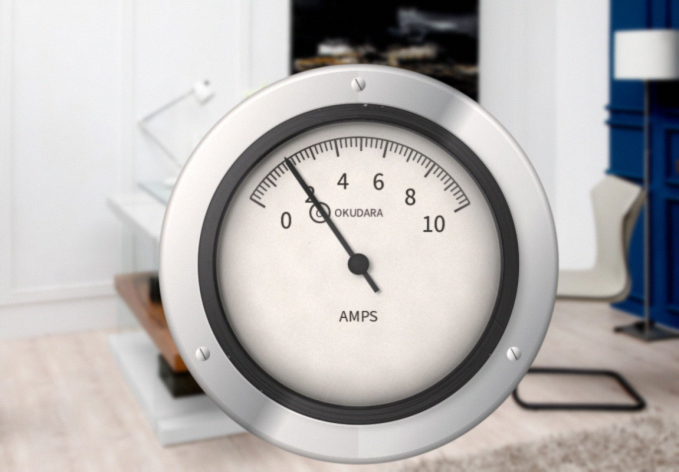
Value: 2A
